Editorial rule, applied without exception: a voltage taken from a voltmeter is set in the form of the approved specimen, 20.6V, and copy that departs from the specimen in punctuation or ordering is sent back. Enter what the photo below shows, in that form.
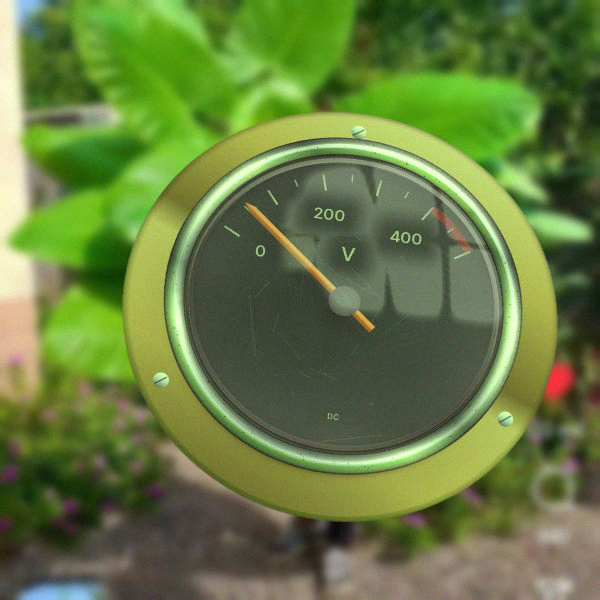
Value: 50V
